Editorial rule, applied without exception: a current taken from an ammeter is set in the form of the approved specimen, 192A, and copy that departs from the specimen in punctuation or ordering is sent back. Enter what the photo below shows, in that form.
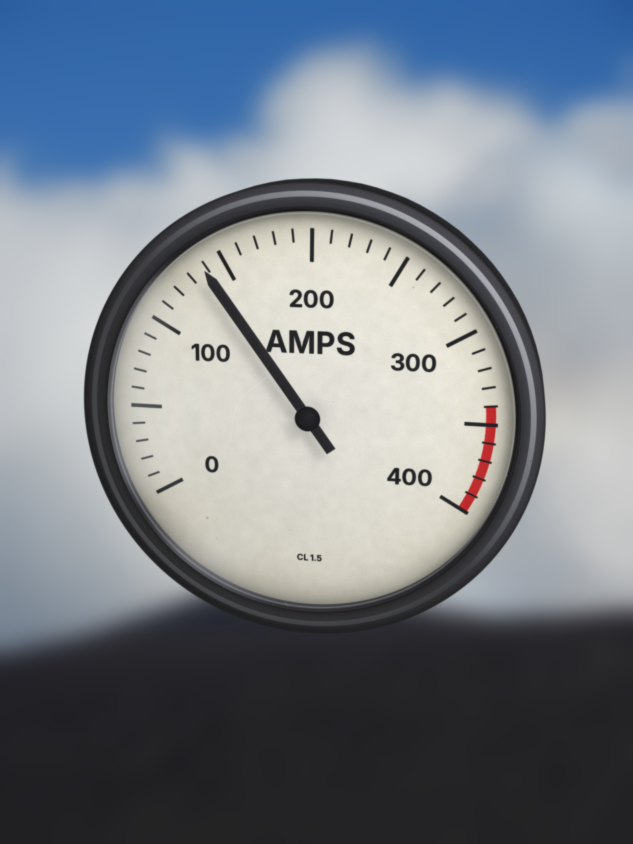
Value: 140A
